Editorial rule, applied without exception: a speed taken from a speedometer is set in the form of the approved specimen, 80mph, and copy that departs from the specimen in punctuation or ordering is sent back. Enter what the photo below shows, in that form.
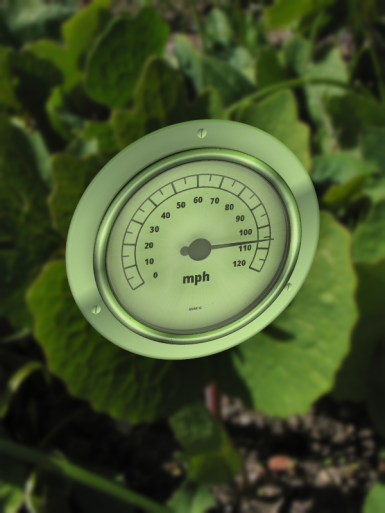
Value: 105mph
